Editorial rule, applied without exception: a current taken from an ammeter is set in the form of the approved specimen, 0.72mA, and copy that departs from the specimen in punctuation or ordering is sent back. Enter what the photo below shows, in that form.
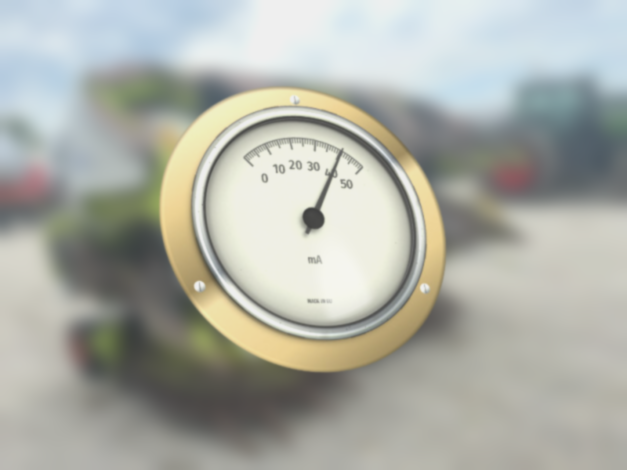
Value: 40mA
